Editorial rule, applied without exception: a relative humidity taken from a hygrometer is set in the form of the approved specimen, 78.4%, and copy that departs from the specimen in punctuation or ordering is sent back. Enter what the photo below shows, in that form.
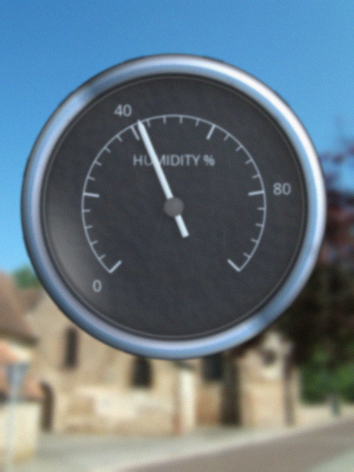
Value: 42%
